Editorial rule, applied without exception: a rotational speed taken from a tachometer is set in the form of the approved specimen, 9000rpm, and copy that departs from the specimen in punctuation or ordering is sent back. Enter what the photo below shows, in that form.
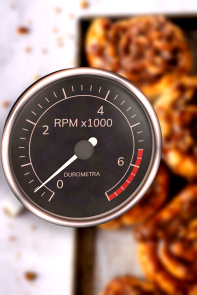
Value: 400rpm
